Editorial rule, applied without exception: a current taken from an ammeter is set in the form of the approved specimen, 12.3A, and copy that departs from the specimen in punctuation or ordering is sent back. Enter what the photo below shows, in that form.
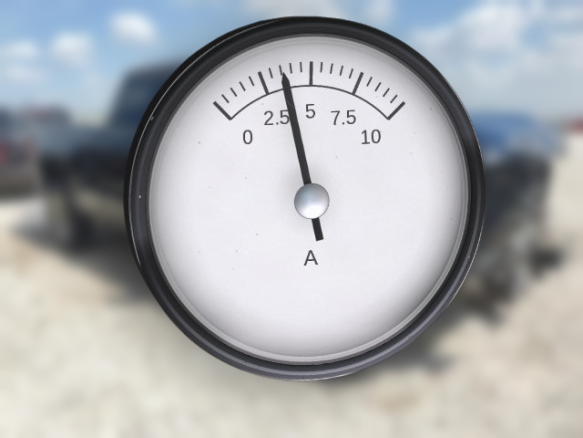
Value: 3.5A
